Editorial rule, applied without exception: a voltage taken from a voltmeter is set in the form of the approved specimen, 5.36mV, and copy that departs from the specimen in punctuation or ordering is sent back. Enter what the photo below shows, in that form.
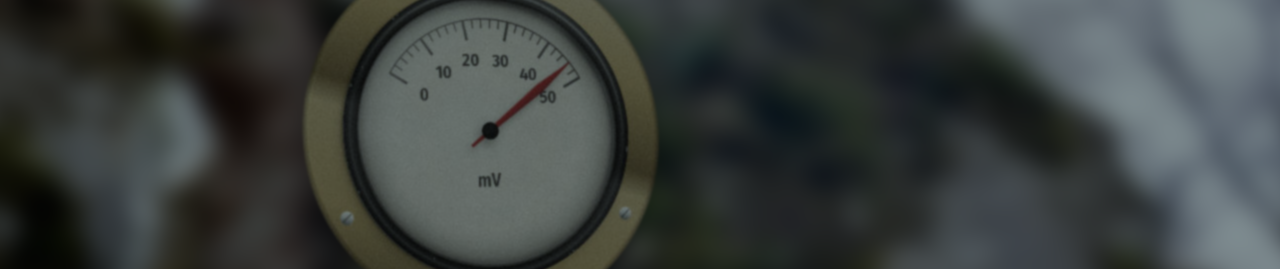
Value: 46mV
